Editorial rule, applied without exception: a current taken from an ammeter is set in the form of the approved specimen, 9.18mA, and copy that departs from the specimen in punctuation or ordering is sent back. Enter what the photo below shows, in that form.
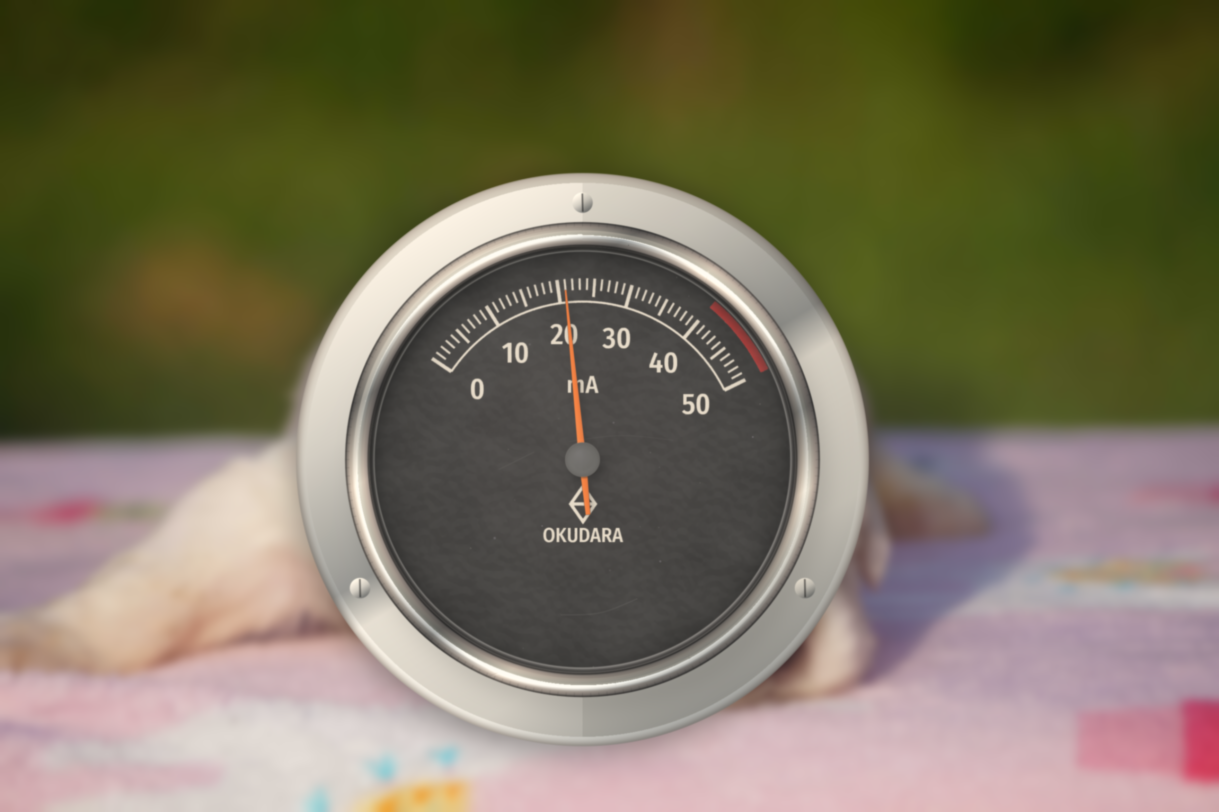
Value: 21mA
